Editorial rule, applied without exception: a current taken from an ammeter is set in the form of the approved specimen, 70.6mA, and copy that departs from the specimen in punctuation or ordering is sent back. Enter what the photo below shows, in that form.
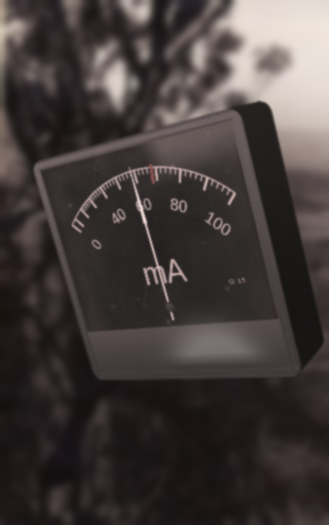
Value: 60mA
